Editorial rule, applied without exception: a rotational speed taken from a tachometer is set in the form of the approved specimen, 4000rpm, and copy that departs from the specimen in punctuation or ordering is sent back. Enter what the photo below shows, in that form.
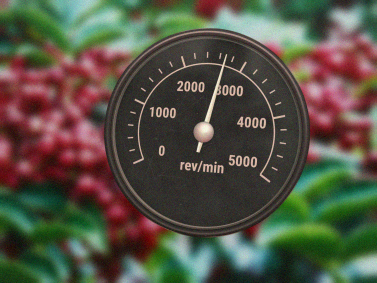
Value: 2700rpm
